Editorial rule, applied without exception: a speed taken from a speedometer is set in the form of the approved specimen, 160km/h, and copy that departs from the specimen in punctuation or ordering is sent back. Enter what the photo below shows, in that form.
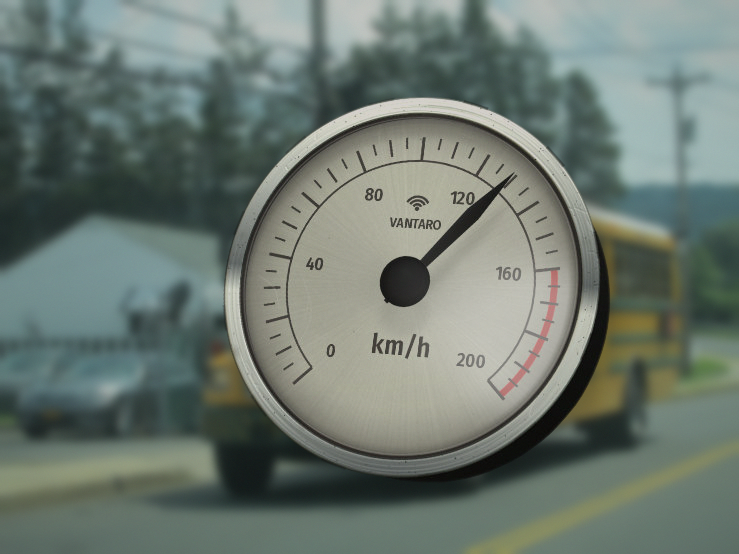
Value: 130km/h
